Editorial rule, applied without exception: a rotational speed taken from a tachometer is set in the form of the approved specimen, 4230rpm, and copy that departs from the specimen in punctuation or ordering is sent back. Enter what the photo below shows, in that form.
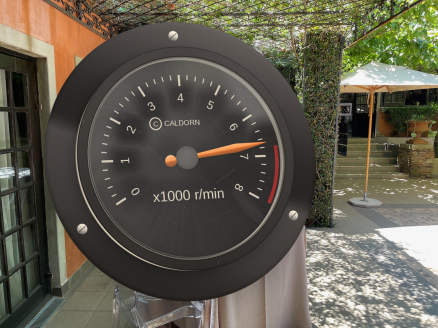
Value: 6700rpm
